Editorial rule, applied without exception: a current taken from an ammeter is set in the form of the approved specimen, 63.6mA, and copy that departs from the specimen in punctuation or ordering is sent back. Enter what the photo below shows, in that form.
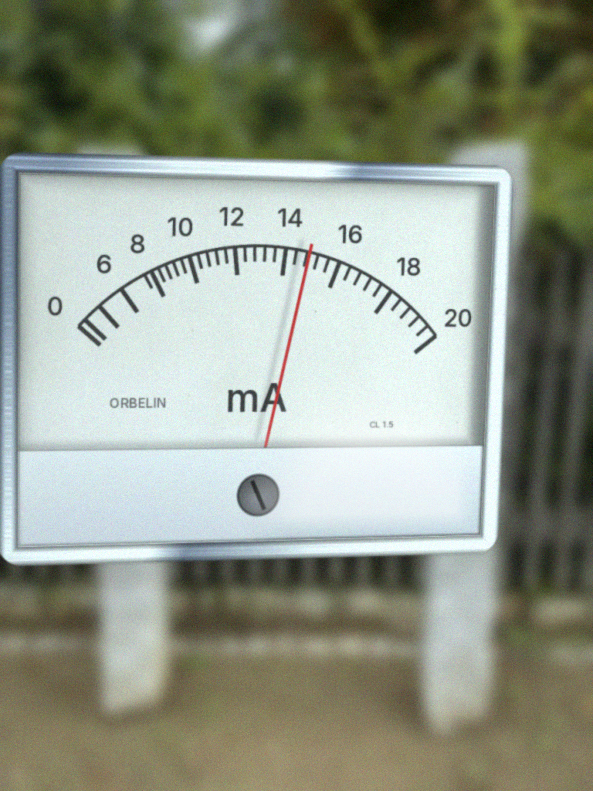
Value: 14.8mA
